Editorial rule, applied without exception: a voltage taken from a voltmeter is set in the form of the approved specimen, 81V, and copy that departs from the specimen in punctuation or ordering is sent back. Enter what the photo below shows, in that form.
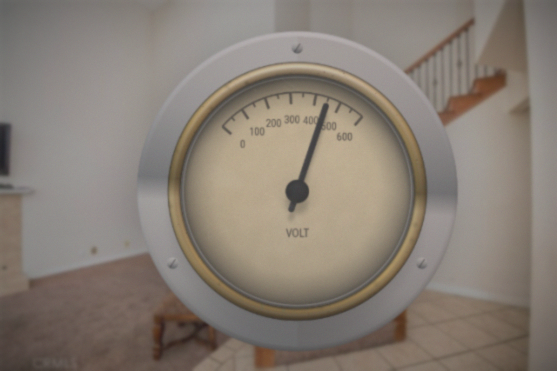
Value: 450V
